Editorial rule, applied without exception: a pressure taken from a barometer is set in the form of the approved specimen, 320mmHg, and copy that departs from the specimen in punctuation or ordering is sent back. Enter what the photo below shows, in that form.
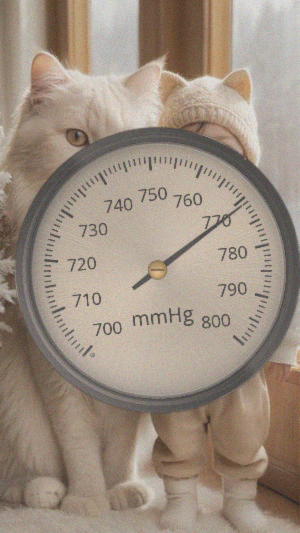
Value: 771mmHg
